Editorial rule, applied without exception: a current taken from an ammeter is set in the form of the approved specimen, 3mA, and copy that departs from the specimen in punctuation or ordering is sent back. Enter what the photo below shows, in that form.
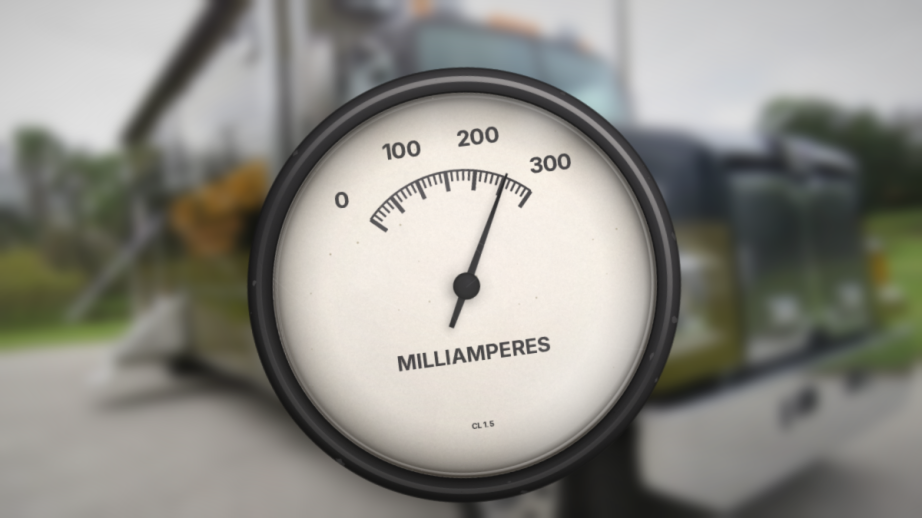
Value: 250mA
